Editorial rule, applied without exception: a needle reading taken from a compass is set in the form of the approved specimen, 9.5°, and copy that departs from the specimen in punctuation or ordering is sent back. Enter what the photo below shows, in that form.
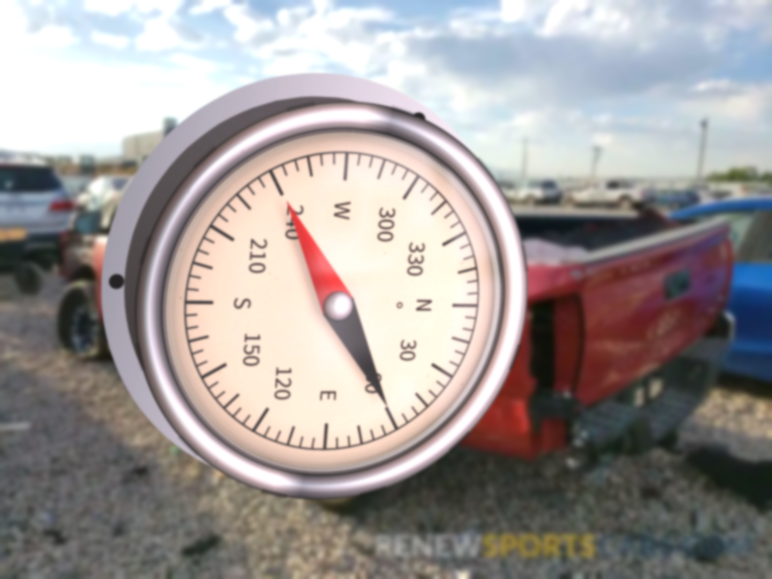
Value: 240°
